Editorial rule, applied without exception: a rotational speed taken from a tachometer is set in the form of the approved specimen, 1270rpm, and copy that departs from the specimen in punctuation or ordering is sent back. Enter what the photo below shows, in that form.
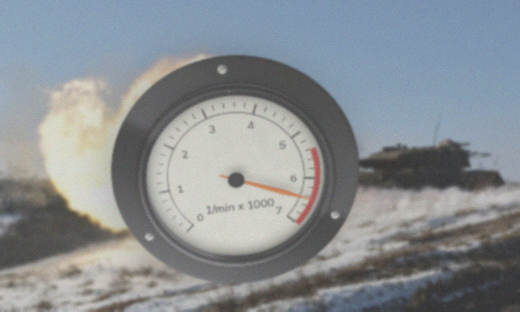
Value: 6400rpm
